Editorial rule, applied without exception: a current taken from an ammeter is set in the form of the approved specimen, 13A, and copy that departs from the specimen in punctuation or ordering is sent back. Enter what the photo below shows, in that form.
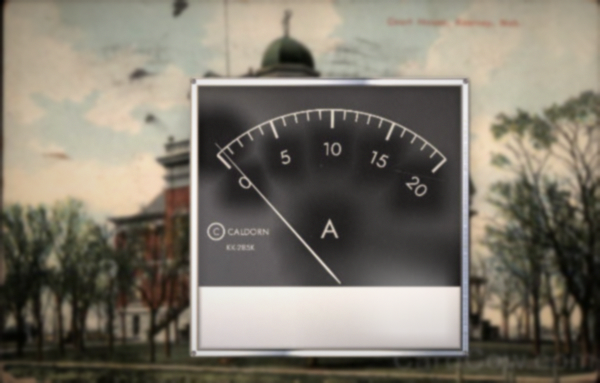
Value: 0.5A
